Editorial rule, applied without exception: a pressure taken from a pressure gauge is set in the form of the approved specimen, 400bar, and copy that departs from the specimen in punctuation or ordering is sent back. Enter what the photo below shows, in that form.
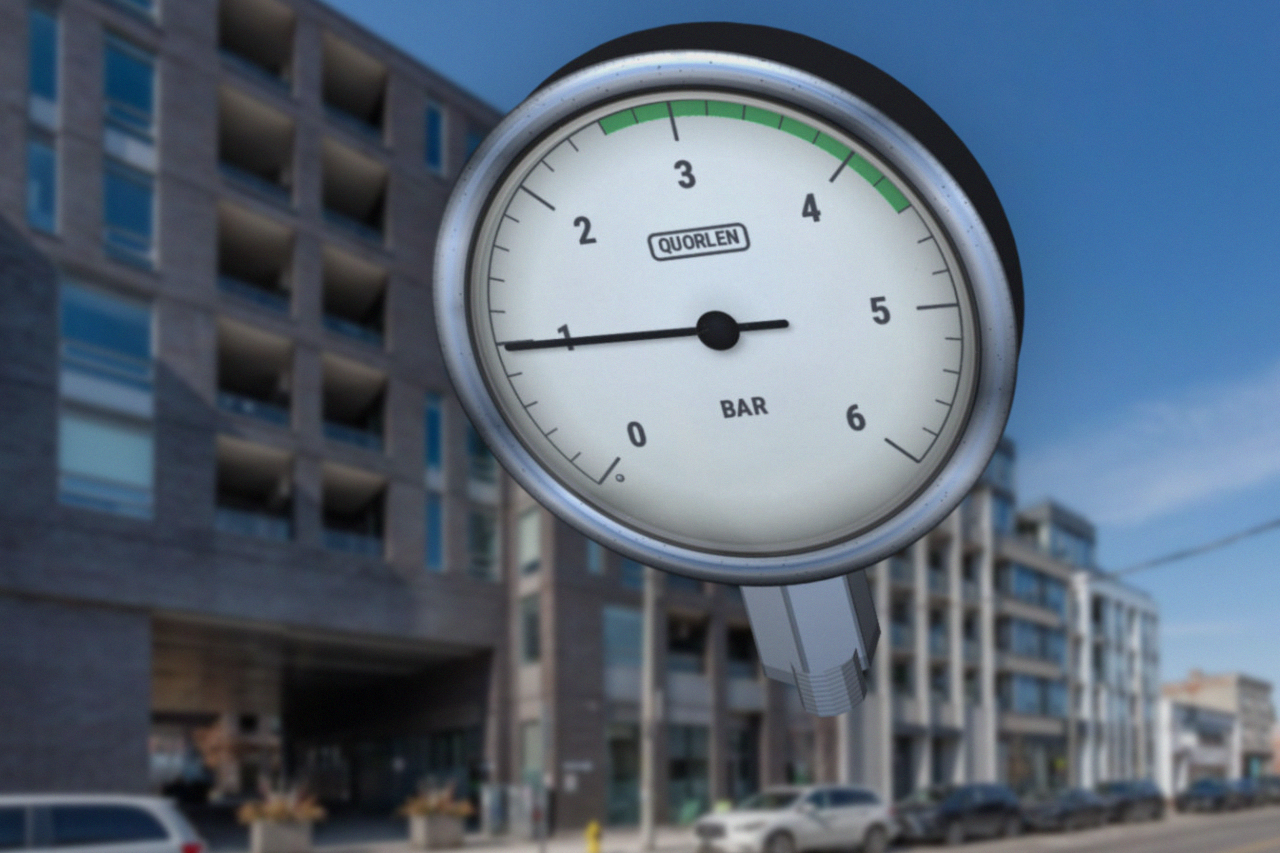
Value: 1bar
